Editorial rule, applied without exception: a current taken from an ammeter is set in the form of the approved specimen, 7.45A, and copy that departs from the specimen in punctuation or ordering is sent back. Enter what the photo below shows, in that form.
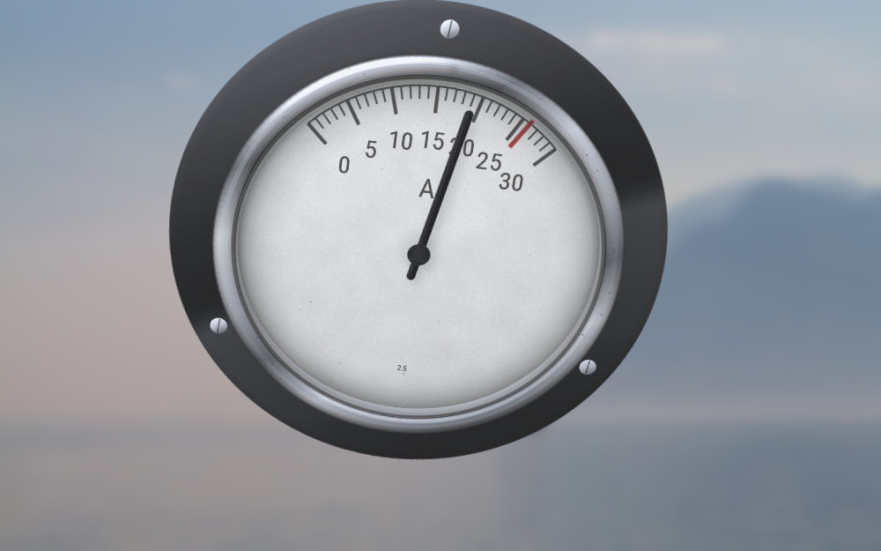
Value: 19A
